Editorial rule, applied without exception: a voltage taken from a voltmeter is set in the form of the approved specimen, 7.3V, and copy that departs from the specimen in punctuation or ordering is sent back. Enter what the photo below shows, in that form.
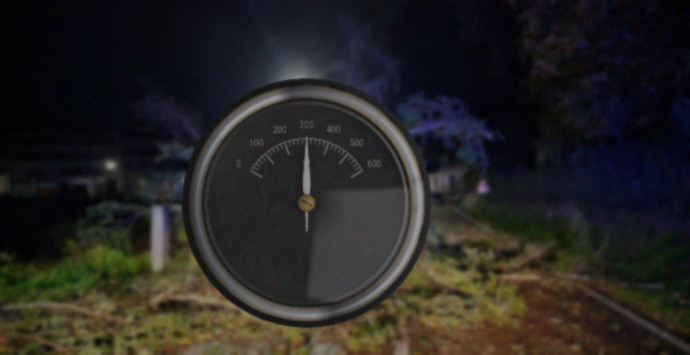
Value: 300V
